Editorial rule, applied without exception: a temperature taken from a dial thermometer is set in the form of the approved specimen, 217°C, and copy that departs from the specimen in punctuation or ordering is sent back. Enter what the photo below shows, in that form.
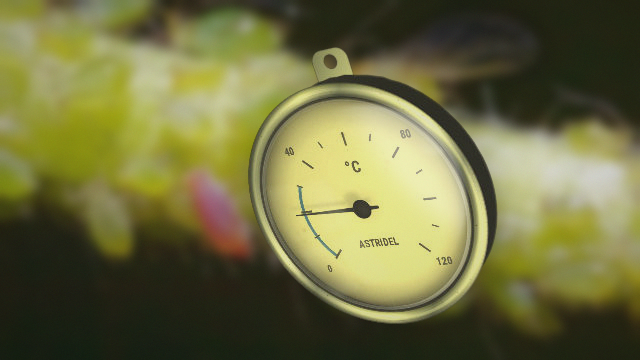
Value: 20°C
